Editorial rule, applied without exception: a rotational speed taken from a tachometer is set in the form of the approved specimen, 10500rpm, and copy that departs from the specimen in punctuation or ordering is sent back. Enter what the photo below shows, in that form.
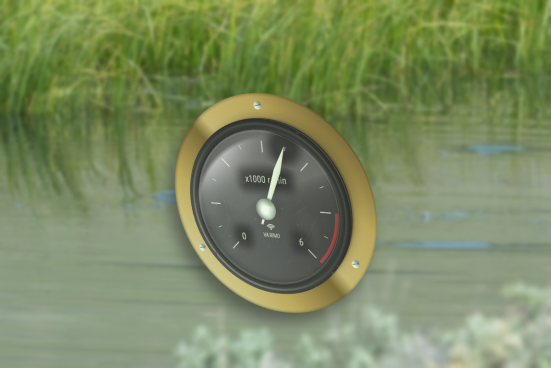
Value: 3500rpm
